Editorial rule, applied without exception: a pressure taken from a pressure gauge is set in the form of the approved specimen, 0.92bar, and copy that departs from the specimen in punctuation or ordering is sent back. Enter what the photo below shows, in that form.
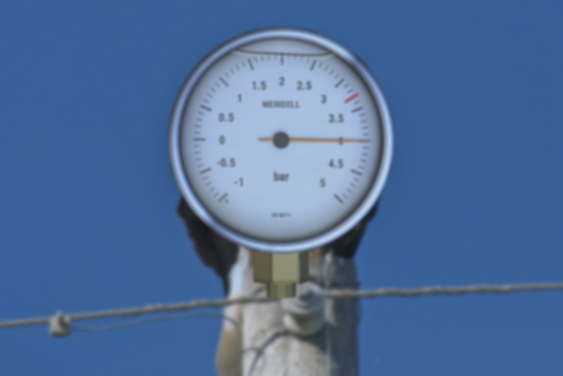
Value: 4bar
